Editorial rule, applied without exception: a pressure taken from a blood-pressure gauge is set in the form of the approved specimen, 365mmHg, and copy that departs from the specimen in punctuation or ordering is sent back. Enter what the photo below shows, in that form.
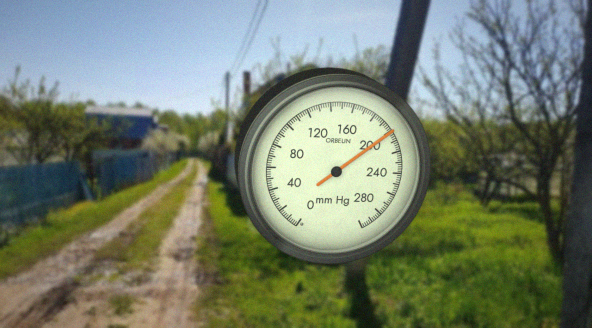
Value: 200mmHg
